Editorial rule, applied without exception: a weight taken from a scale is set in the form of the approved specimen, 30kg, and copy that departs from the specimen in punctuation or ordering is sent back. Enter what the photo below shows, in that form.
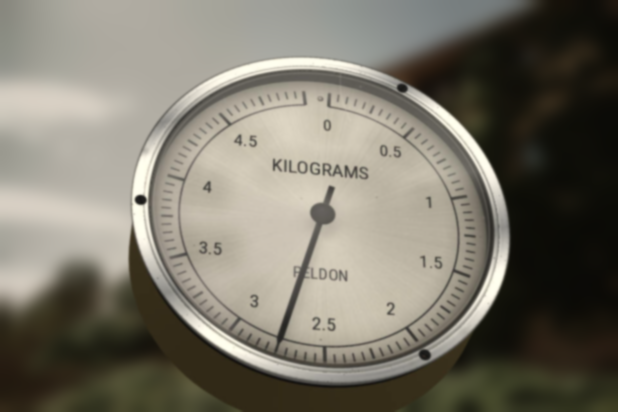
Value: 2.75kg
